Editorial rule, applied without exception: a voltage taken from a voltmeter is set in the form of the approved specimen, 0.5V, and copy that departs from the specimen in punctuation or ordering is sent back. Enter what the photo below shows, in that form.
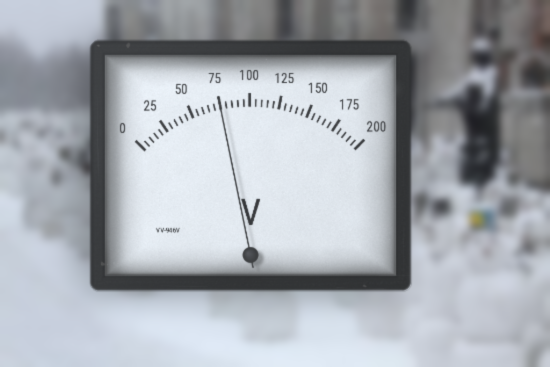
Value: 75V
